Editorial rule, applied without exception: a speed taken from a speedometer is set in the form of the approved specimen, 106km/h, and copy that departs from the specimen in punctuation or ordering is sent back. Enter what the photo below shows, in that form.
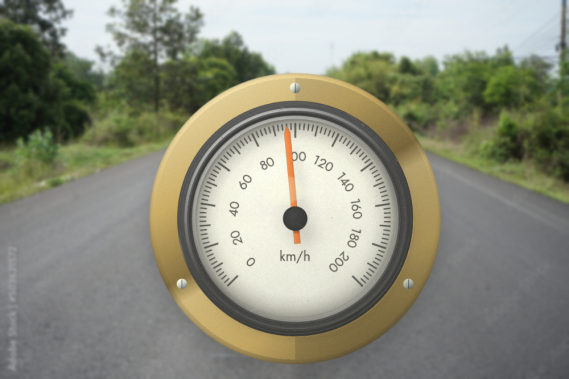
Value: 96km/h
